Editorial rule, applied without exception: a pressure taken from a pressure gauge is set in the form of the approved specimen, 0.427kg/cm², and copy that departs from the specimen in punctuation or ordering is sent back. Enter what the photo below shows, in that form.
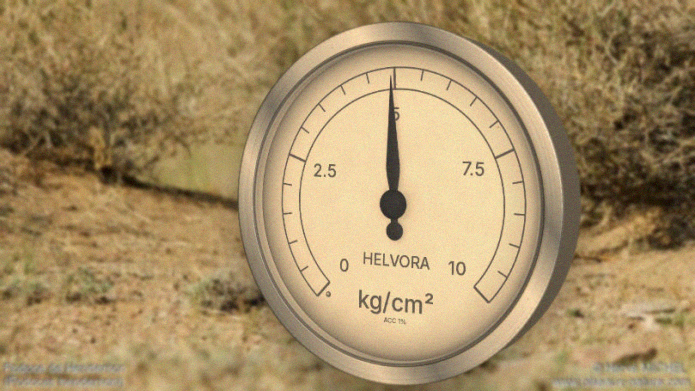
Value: 5kg/cm²
